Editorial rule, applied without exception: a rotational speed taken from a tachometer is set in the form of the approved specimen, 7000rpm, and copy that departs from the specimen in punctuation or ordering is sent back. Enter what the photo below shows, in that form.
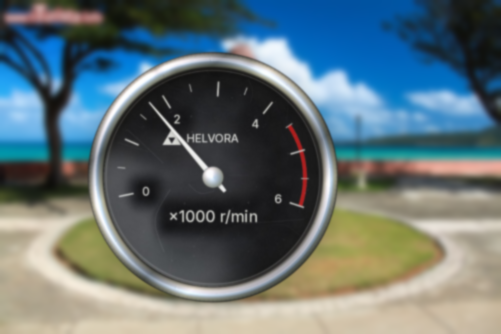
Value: 1750rpm
